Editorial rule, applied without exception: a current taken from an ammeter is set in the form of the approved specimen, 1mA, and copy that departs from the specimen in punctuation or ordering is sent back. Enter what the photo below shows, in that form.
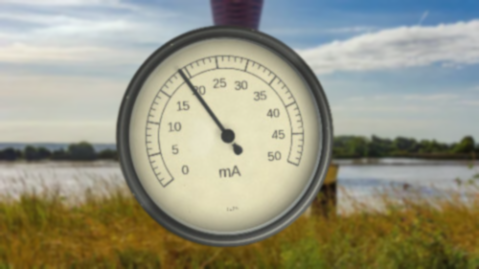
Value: 19mA
